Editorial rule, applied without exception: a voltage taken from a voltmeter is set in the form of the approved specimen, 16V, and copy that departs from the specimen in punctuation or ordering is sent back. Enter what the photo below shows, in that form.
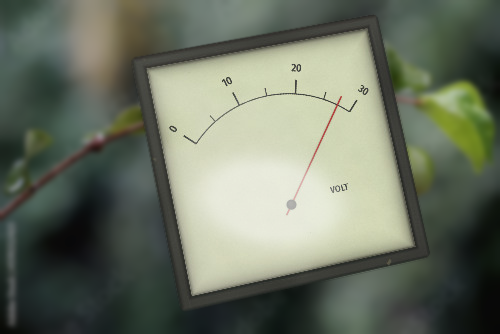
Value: 27.5V
